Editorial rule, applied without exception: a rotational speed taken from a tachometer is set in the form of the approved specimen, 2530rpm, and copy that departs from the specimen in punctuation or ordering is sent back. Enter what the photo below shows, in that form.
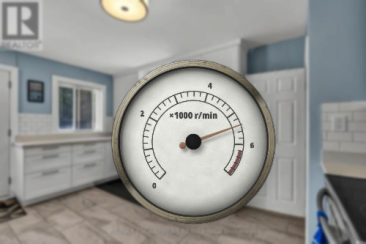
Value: 5400rpm
